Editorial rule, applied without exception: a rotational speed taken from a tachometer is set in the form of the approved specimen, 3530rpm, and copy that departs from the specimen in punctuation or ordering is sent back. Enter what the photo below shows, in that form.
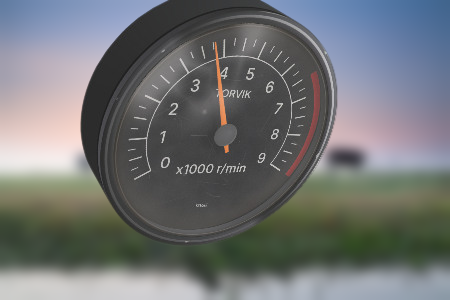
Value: 3750rpm
